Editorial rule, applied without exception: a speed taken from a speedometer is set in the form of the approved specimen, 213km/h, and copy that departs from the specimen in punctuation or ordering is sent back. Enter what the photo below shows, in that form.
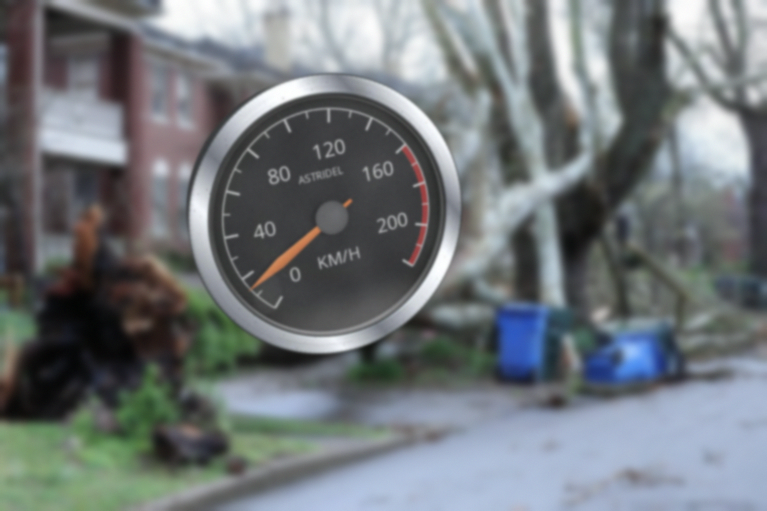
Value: 15km/h
